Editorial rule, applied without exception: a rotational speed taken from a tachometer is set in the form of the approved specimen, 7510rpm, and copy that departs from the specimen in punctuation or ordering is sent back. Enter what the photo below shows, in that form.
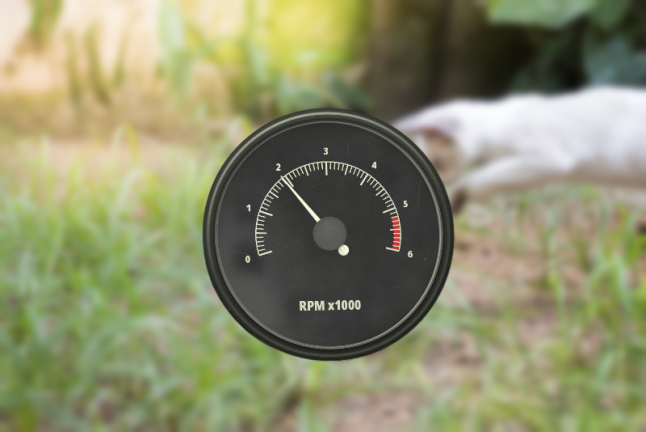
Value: 1900rpm
